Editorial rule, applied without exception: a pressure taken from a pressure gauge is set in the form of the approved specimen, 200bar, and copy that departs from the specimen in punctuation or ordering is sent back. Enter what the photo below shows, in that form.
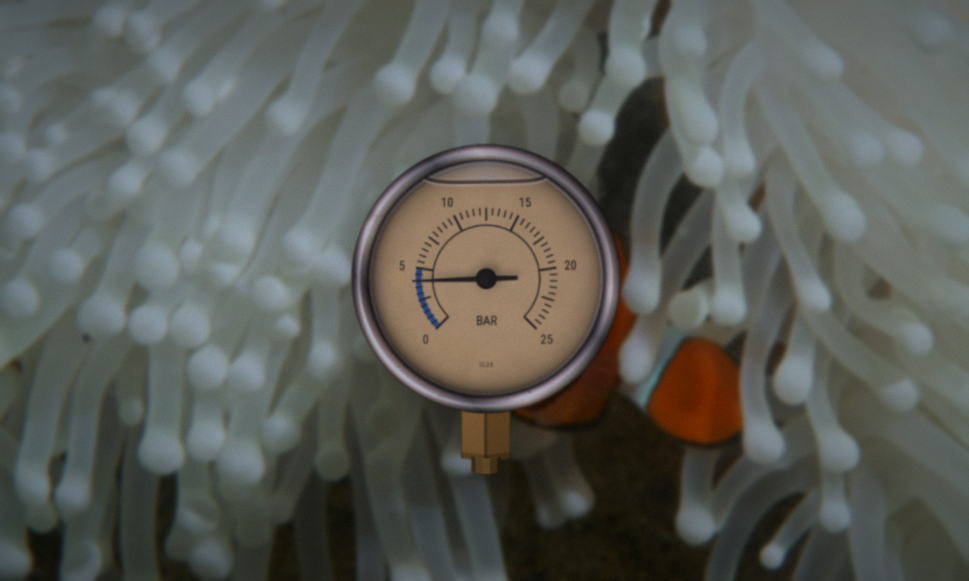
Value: 4bar
